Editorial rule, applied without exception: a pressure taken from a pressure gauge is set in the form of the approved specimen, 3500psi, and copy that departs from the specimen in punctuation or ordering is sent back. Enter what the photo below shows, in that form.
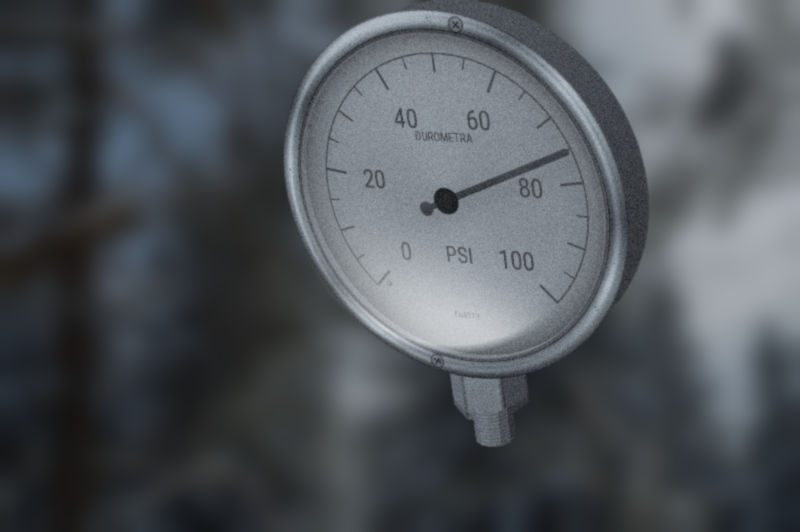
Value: 75psi
